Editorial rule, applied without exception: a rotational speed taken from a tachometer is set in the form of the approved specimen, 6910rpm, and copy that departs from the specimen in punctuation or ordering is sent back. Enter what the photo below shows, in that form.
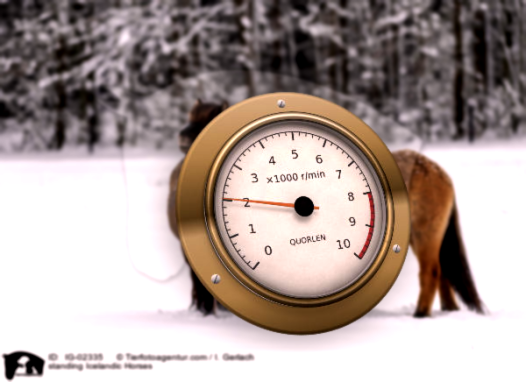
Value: 2000rpm
